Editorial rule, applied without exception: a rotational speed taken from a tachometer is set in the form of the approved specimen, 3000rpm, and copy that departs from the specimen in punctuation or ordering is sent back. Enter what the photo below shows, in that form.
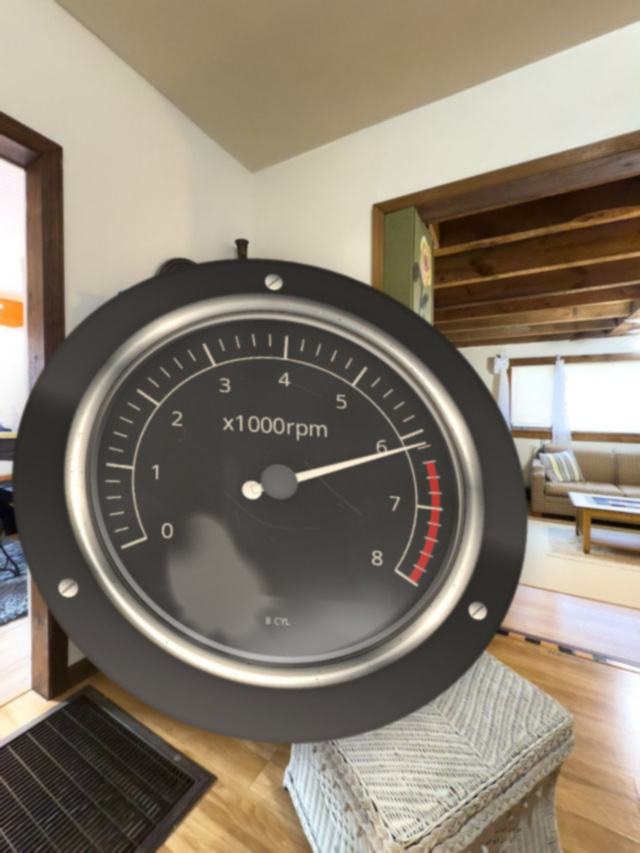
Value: 6200rpm
